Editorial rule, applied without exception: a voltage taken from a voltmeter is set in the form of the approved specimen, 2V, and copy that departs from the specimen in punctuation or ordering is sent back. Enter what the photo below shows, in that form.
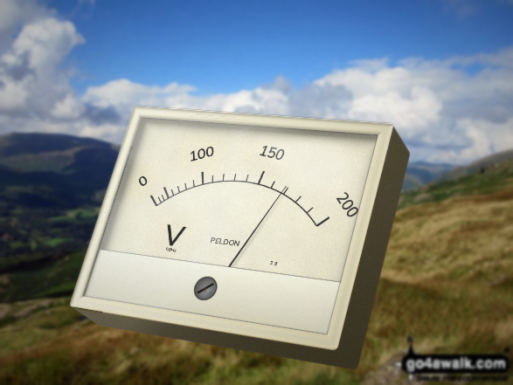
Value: 170V
